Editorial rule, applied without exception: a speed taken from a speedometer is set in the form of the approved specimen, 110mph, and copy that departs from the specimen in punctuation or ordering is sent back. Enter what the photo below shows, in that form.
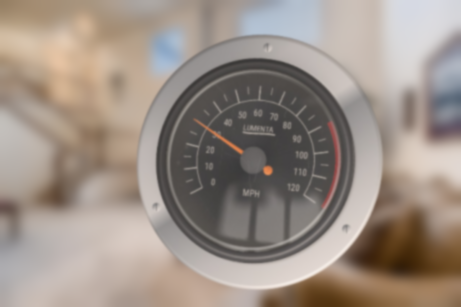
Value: 30mph
